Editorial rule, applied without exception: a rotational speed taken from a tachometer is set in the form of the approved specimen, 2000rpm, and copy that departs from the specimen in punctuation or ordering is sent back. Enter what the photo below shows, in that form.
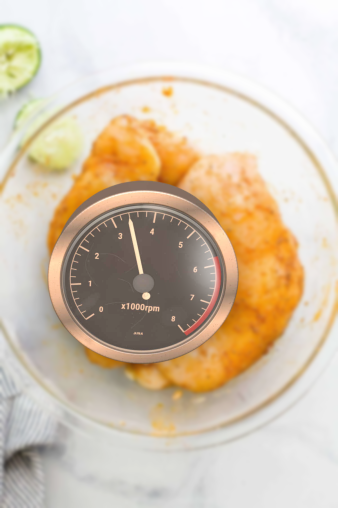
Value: 3400rpm
